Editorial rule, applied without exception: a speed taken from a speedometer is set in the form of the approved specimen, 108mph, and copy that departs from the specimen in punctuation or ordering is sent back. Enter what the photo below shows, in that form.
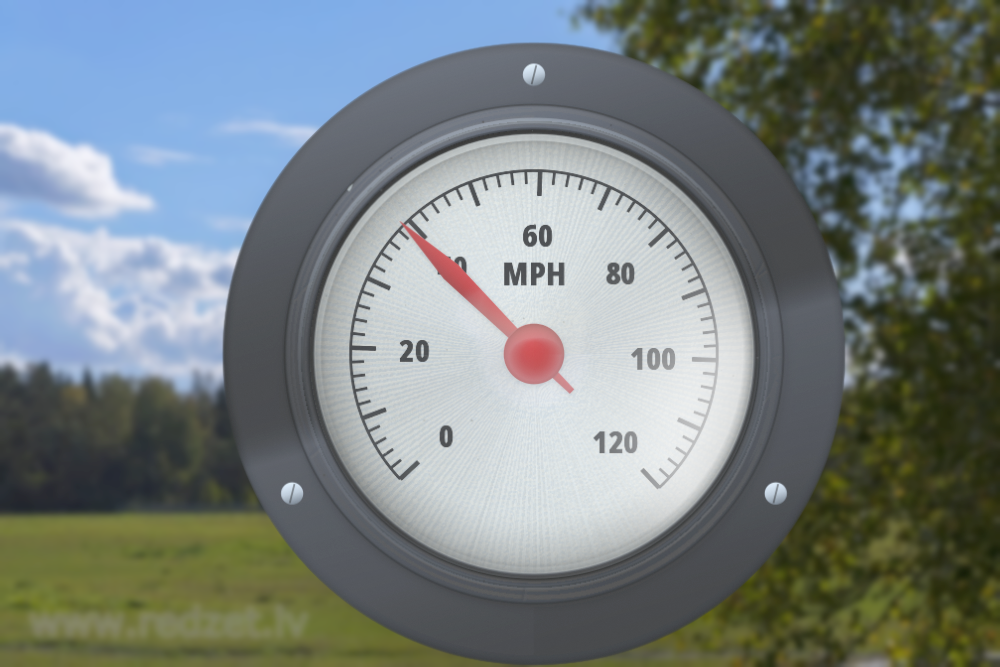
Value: 39mph
